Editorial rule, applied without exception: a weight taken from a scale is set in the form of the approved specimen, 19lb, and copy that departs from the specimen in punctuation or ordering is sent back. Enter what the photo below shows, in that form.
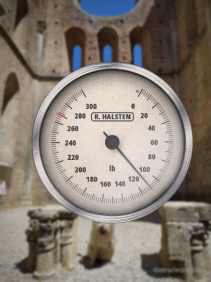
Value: 110lb
